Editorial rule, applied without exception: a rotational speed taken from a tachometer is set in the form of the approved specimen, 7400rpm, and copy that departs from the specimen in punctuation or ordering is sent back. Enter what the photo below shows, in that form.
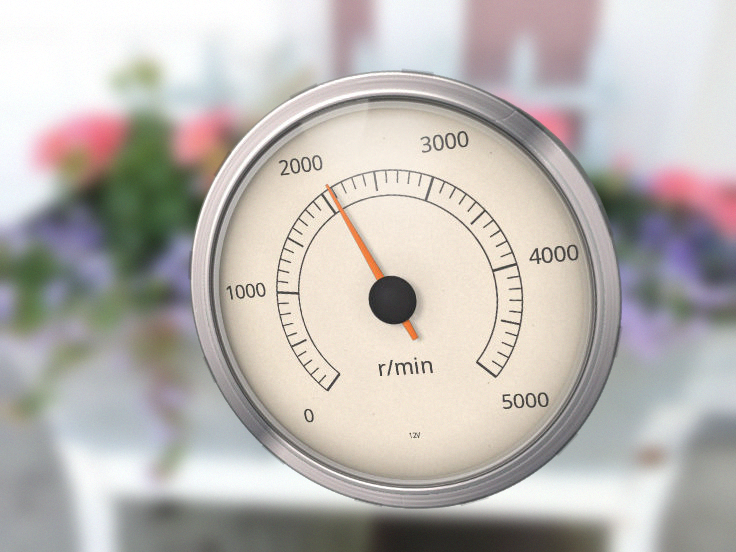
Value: 2100rpm
